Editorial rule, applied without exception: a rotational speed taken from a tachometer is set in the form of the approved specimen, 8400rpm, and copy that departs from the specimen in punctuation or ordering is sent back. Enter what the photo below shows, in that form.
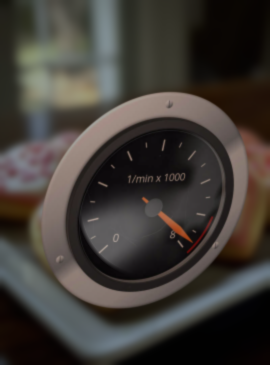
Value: 7750rpm
